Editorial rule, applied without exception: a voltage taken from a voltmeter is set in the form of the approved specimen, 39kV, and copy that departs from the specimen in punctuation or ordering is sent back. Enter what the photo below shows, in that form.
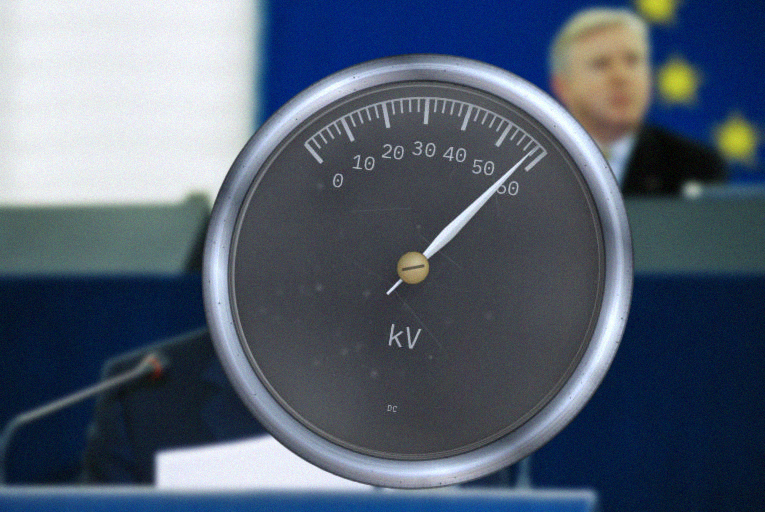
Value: 58kV
